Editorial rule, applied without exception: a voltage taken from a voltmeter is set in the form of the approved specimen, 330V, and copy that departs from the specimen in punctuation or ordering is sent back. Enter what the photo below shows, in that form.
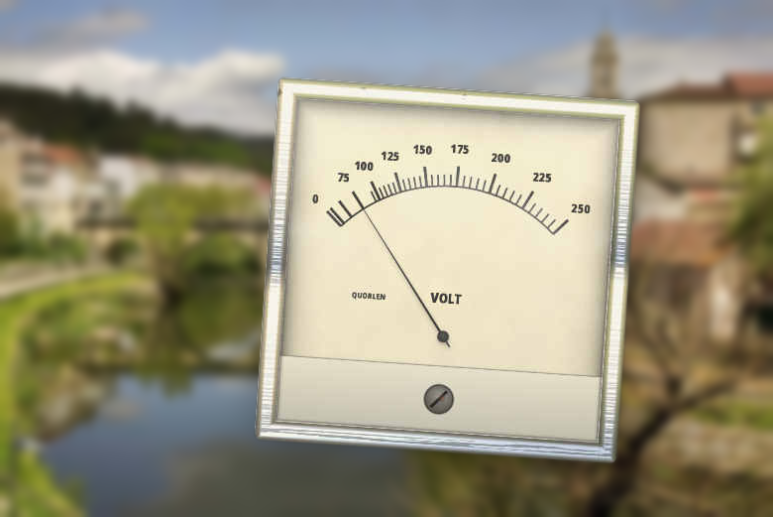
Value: 75V
